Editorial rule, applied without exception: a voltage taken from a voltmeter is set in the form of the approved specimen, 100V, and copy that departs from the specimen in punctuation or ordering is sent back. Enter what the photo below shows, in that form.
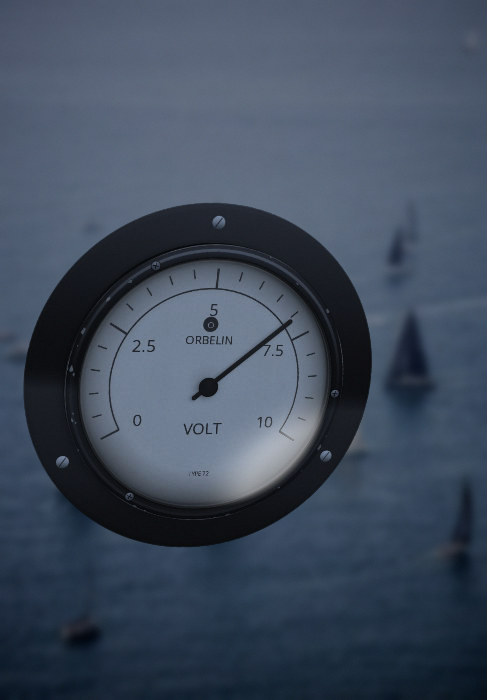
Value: 7V
